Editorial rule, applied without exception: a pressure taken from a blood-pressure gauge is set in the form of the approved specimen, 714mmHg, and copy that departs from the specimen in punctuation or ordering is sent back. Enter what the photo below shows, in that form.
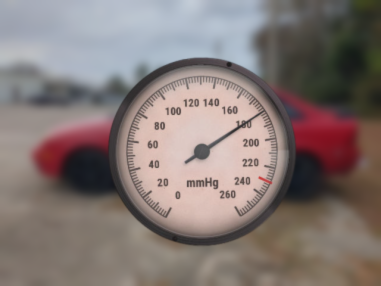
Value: 180mmHg
